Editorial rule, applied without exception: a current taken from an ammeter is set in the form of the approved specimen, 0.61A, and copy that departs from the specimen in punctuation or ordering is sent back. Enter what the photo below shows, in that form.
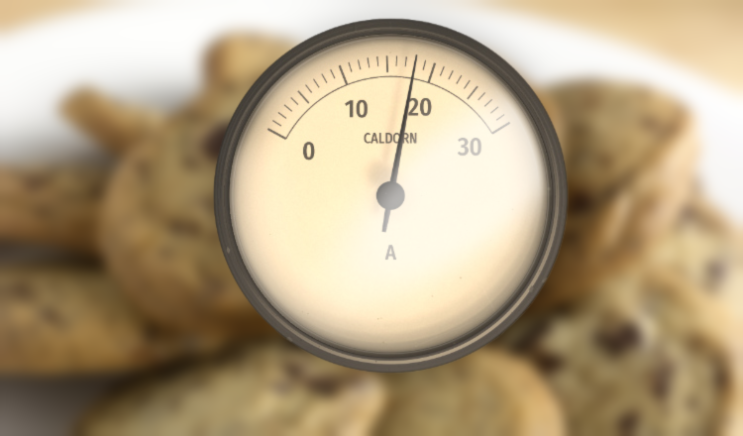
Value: 18A
